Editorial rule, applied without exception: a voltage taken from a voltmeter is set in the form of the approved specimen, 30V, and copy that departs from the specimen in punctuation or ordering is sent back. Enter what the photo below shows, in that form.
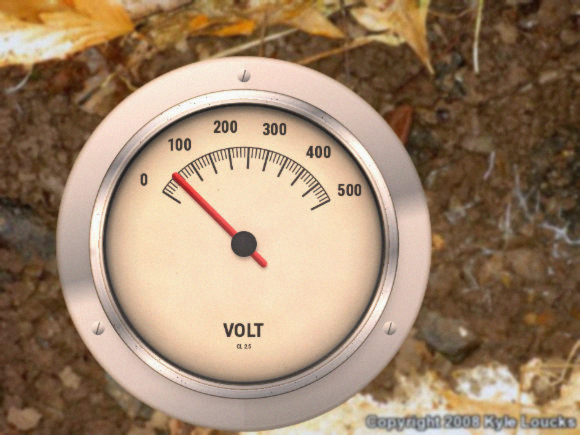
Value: 50V
